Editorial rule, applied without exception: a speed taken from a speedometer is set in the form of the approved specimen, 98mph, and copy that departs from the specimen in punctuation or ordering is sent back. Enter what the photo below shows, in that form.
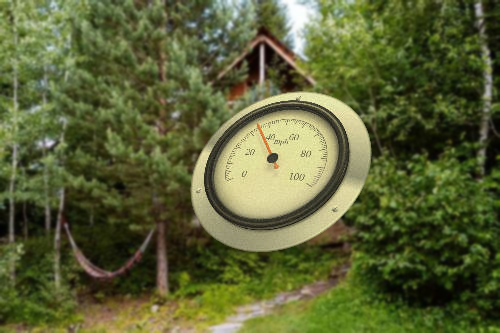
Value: 35mph
